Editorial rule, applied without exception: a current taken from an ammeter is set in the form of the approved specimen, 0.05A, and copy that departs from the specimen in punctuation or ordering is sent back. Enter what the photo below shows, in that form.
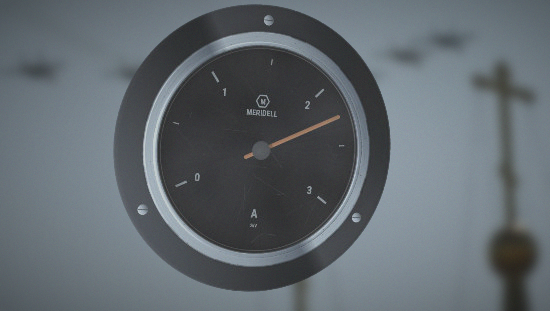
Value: 2.25A
